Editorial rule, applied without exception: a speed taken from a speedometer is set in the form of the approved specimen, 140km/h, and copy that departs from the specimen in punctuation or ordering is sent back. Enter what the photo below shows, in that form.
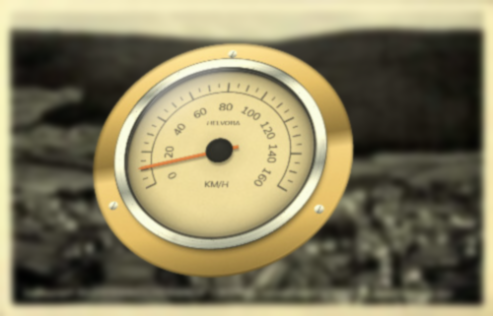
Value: 10km/h
